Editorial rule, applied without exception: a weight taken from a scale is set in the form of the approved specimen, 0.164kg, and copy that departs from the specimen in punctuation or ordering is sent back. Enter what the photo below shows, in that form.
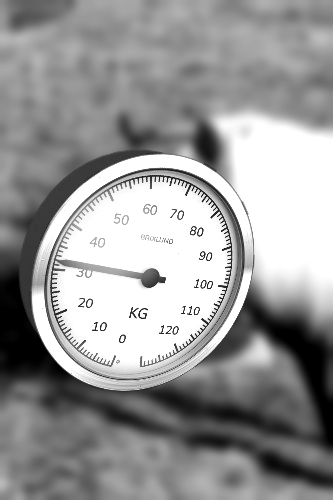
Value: 32kg
